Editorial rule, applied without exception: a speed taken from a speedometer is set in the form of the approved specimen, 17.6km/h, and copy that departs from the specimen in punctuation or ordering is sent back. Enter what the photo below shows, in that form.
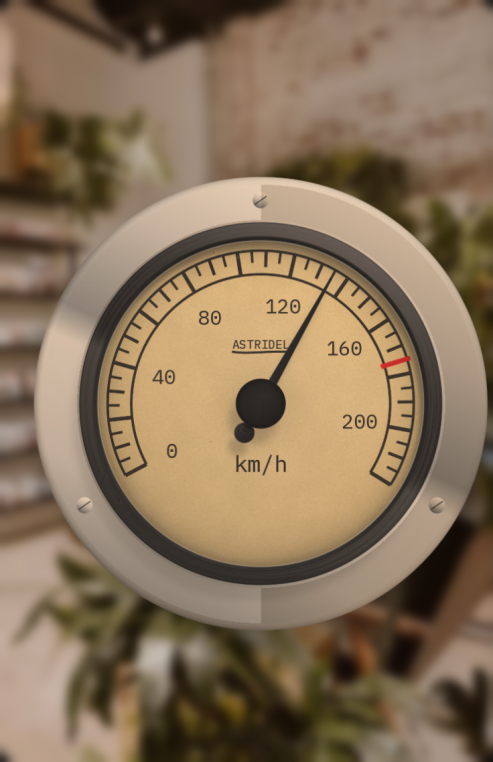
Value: 135km/h
